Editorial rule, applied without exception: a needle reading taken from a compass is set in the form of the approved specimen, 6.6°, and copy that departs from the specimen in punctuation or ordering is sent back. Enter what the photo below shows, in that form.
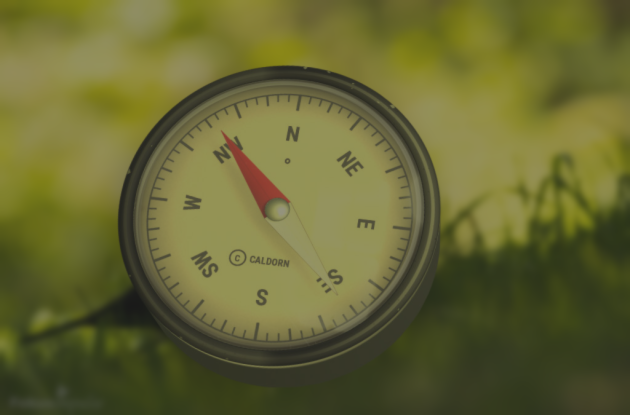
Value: 317.5°
